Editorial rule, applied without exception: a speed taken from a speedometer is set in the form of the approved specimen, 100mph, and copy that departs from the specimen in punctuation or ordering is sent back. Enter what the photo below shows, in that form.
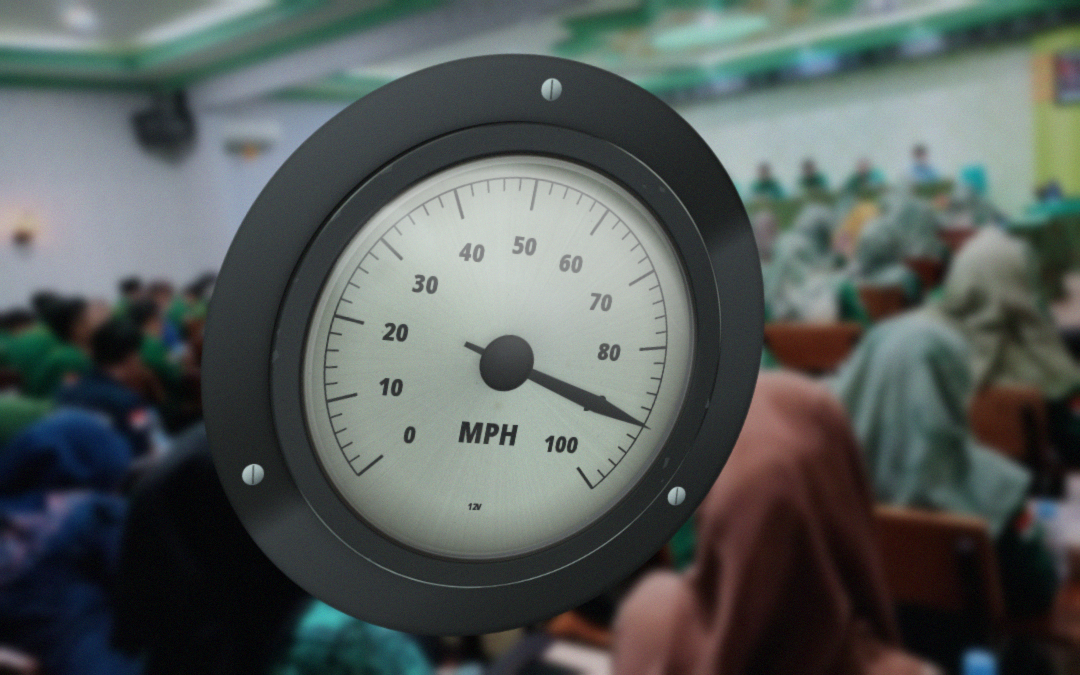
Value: 90mph
